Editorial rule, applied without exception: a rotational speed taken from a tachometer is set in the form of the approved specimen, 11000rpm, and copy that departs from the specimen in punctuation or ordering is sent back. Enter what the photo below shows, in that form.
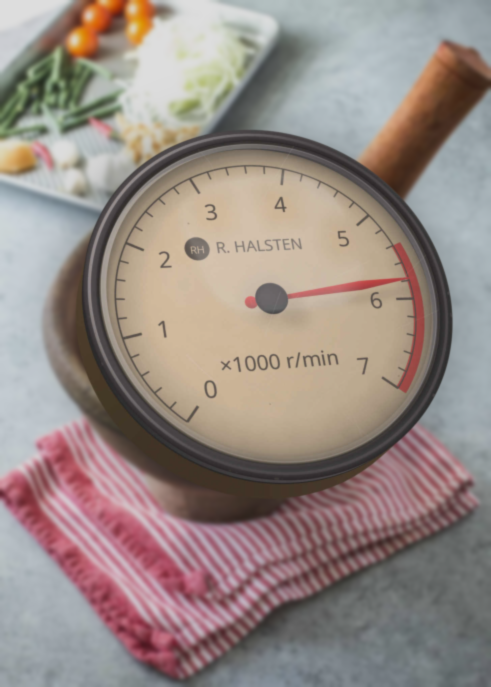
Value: 5800rpm
